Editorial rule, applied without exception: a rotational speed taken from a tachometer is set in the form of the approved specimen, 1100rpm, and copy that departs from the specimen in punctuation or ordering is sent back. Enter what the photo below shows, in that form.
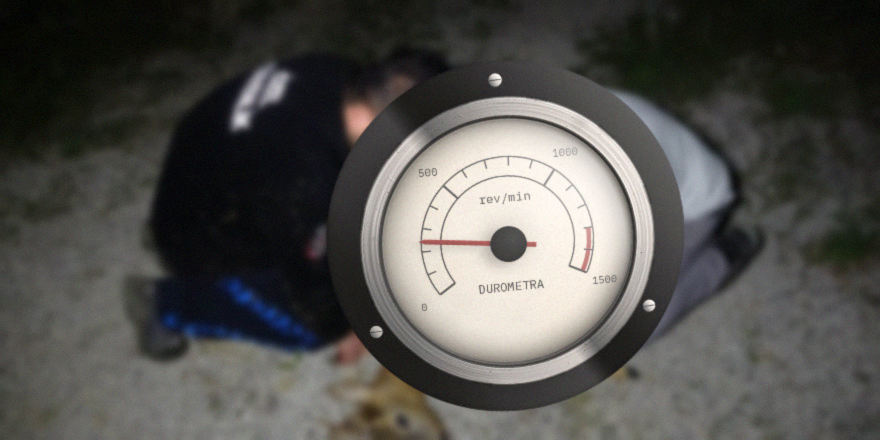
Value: 250rpm
